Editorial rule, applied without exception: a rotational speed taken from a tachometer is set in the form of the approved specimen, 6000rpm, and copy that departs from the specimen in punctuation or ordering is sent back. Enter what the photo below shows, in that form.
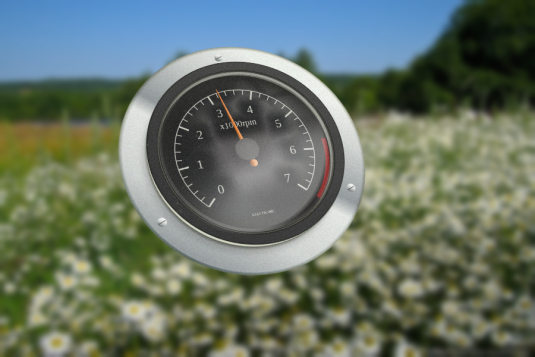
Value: 3200rpm
